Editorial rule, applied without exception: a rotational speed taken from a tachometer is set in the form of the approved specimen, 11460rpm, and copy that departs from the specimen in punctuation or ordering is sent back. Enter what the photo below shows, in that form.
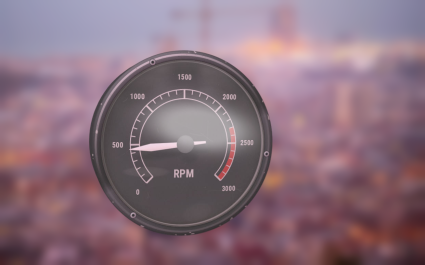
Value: 450rpm
